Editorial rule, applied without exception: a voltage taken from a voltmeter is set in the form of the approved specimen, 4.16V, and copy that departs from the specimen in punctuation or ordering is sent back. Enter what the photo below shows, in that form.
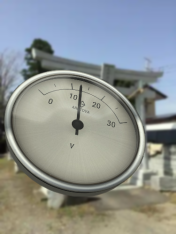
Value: 12.5V
